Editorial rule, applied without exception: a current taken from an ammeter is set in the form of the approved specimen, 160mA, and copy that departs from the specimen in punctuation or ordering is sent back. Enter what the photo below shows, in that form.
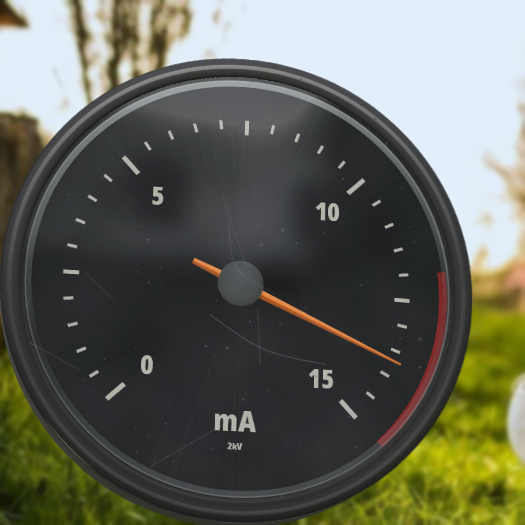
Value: 13.75mA
